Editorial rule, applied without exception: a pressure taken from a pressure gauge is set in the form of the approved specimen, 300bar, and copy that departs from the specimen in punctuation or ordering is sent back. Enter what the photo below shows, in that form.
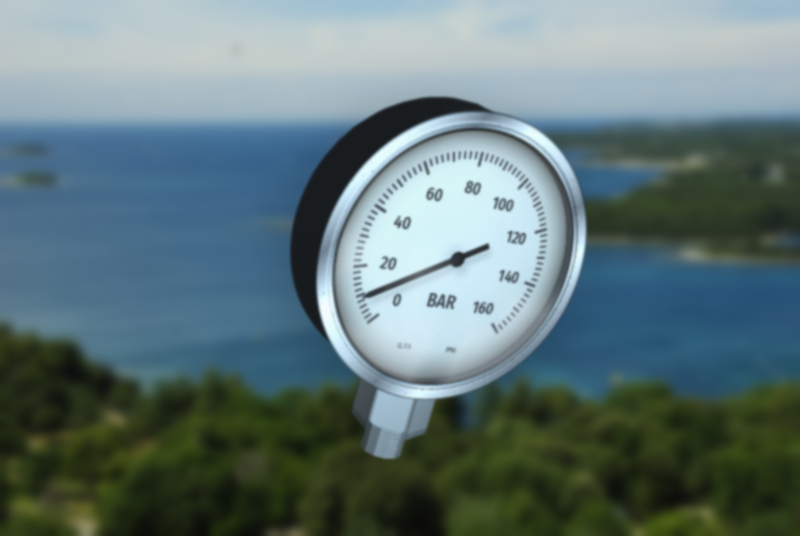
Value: 10bar
